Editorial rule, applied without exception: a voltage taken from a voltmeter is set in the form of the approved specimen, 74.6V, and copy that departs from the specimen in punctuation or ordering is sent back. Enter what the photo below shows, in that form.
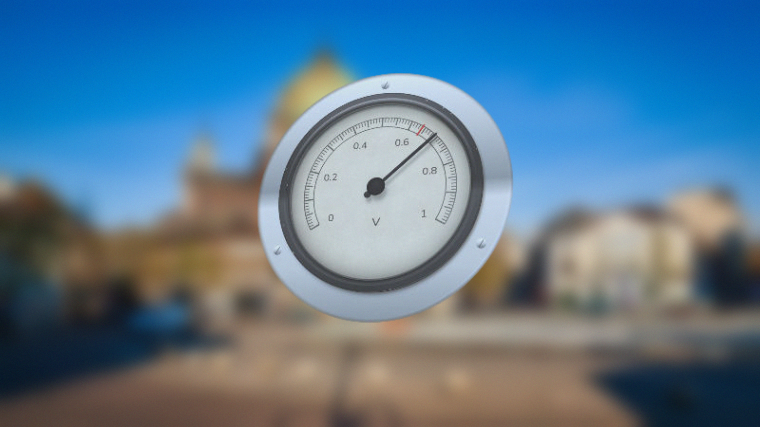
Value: 0.7V
